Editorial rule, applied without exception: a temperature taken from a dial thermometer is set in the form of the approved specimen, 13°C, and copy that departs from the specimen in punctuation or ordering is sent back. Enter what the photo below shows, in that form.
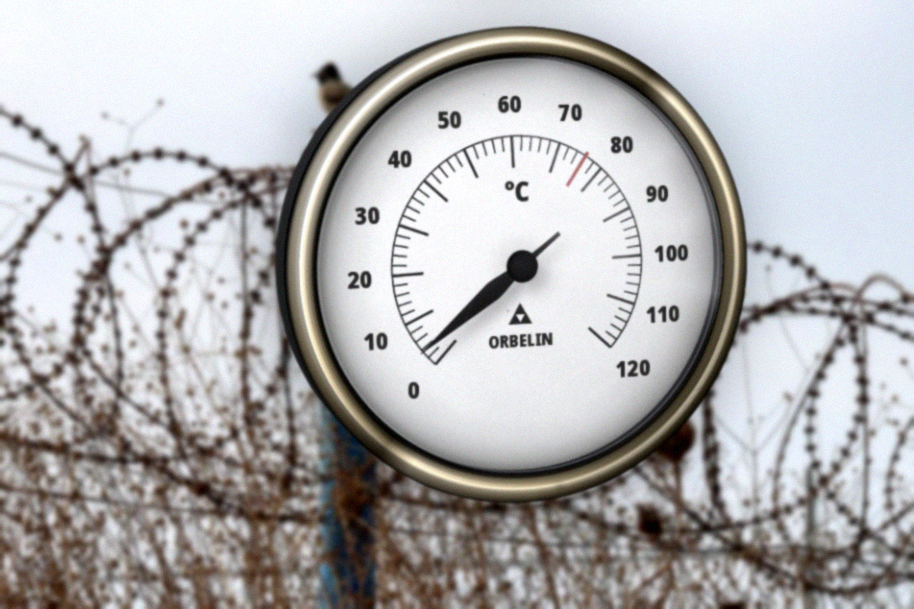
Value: 4°C
